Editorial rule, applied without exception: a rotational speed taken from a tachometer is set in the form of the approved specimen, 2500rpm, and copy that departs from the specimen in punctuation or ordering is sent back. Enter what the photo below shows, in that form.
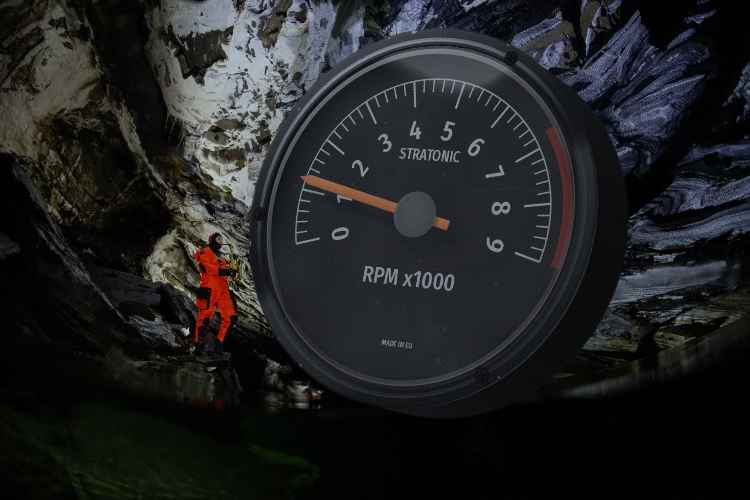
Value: 1200rpm
